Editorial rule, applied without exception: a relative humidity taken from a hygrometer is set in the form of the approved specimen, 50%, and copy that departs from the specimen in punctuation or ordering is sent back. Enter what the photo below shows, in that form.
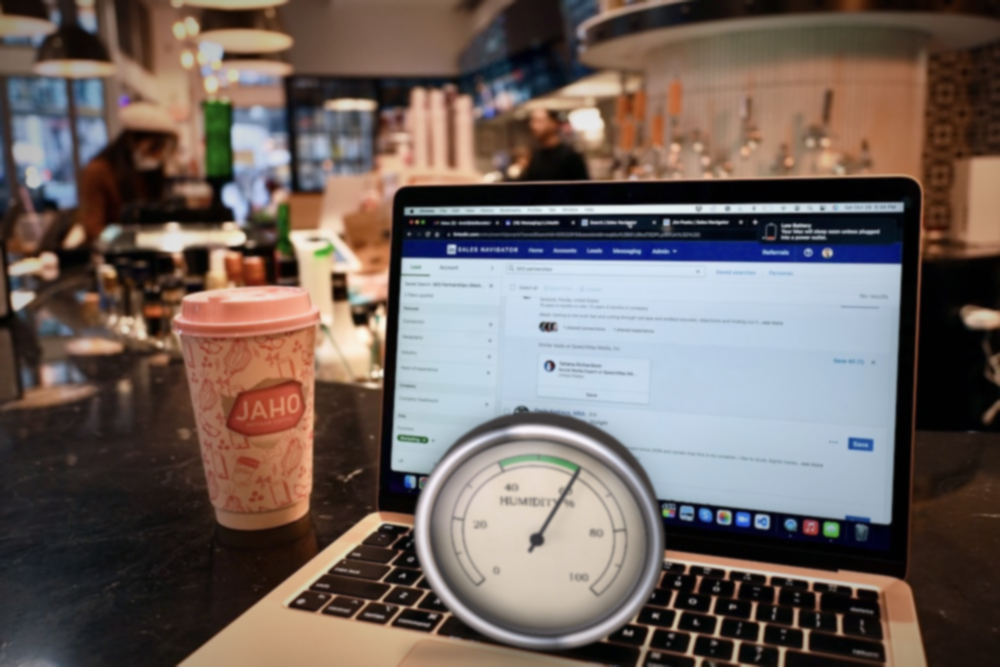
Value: 60%
